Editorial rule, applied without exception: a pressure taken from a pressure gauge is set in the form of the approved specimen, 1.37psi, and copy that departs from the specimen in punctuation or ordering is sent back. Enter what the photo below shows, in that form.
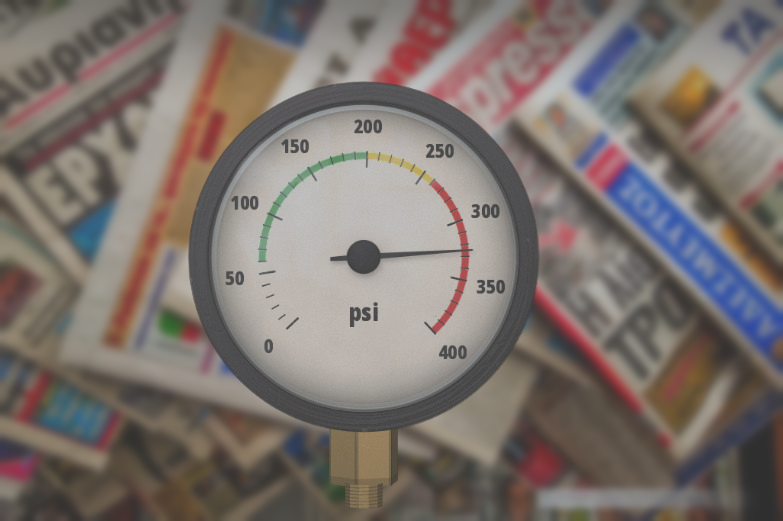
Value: 325psi
